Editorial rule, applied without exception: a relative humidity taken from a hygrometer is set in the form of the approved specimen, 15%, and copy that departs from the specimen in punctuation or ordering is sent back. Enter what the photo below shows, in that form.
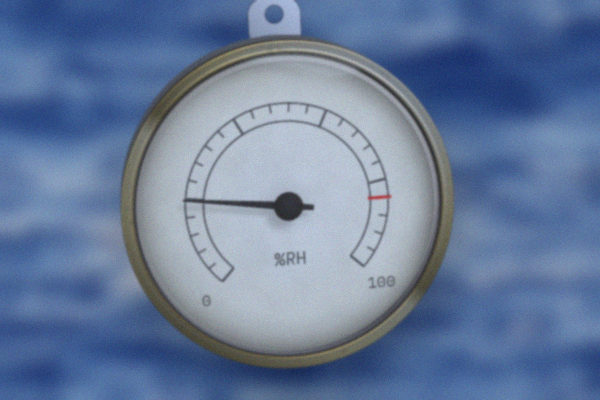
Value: 20%
